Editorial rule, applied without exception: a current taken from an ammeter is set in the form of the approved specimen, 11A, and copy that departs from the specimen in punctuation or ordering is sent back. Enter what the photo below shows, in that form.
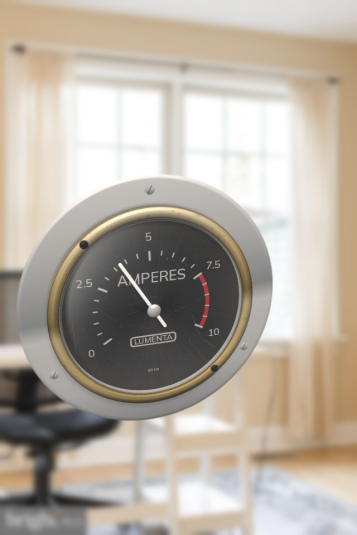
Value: 3.75A
